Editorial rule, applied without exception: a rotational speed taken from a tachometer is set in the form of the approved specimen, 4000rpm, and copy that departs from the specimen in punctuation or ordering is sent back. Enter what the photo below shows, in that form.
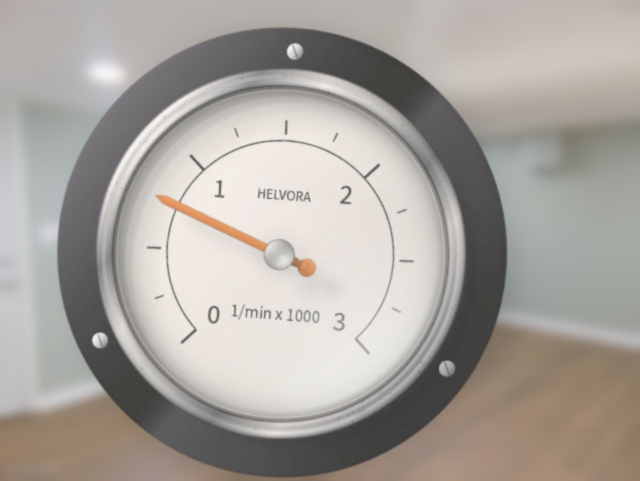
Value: 750rpm
